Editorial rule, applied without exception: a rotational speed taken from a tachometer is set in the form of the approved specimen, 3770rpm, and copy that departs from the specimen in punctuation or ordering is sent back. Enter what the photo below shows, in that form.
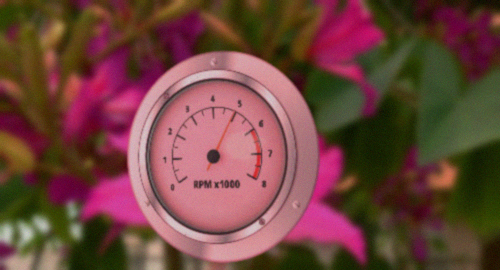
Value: 5000rpm
